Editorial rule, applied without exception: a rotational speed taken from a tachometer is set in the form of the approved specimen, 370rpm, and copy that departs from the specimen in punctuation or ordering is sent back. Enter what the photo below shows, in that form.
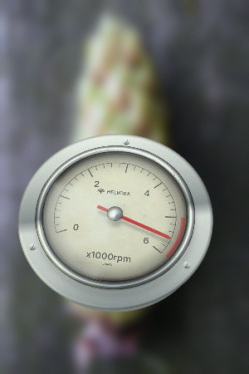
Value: 5600rpm
